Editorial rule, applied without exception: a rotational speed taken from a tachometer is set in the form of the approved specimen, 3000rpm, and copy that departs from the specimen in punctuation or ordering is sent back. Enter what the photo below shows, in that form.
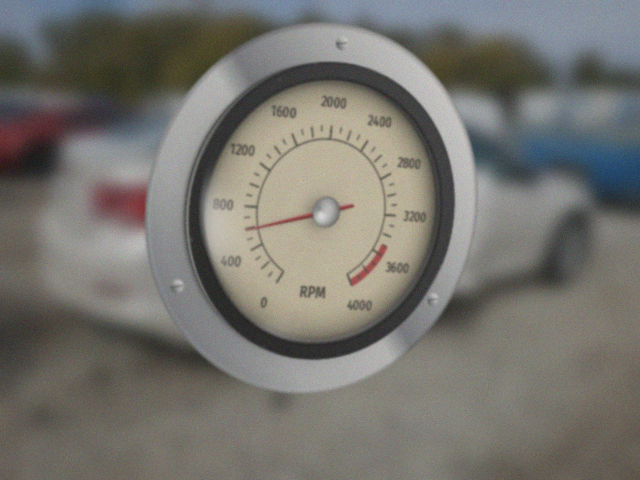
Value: 600rpm
